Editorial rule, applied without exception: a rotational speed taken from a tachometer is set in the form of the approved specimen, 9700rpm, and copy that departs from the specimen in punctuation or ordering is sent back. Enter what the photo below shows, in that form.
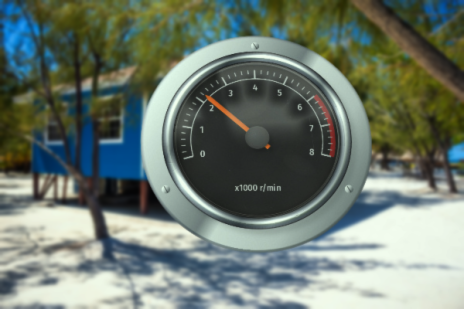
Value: 2200rpm
